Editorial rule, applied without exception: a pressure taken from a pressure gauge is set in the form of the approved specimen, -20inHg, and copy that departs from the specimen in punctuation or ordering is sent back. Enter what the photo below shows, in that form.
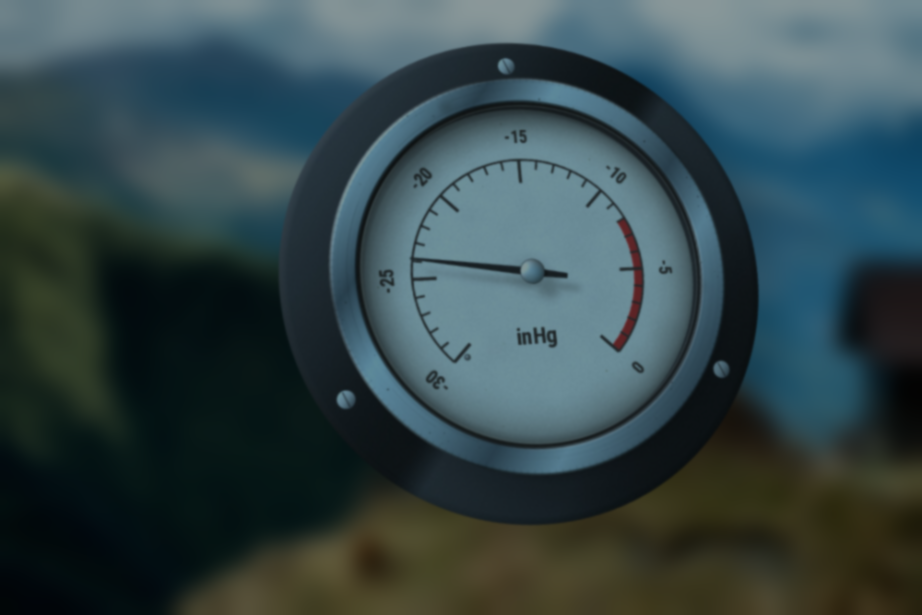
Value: -24inHg
